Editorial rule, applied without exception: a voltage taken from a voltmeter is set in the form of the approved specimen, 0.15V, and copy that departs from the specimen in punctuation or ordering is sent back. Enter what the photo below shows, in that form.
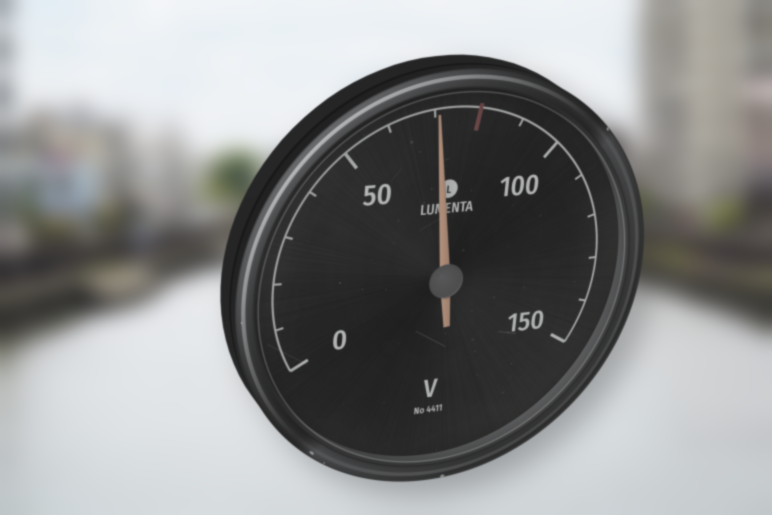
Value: 70V
